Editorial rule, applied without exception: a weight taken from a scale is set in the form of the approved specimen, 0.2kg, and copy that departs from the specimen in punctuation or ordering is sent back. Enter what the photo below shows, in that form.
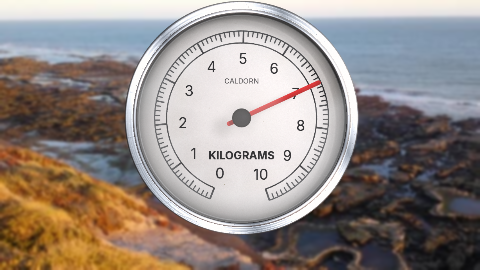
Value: 7kg
